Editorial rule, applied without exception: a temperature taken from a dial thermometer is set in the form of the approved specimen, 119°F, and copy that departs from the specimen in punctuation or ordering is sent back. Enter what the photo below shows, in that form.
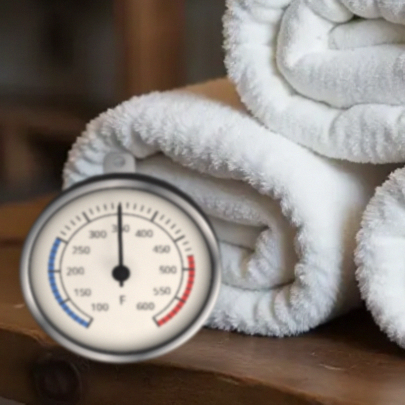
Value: 350°F
